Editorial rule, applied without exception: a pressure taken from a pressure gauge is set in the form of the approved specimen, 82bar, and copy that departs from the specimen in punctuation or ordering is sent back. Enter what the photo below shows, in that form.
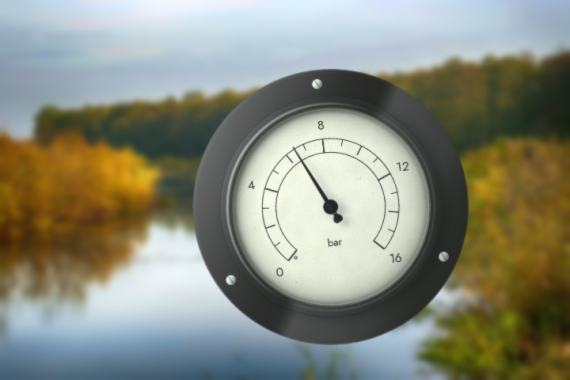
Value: 6.5bar
